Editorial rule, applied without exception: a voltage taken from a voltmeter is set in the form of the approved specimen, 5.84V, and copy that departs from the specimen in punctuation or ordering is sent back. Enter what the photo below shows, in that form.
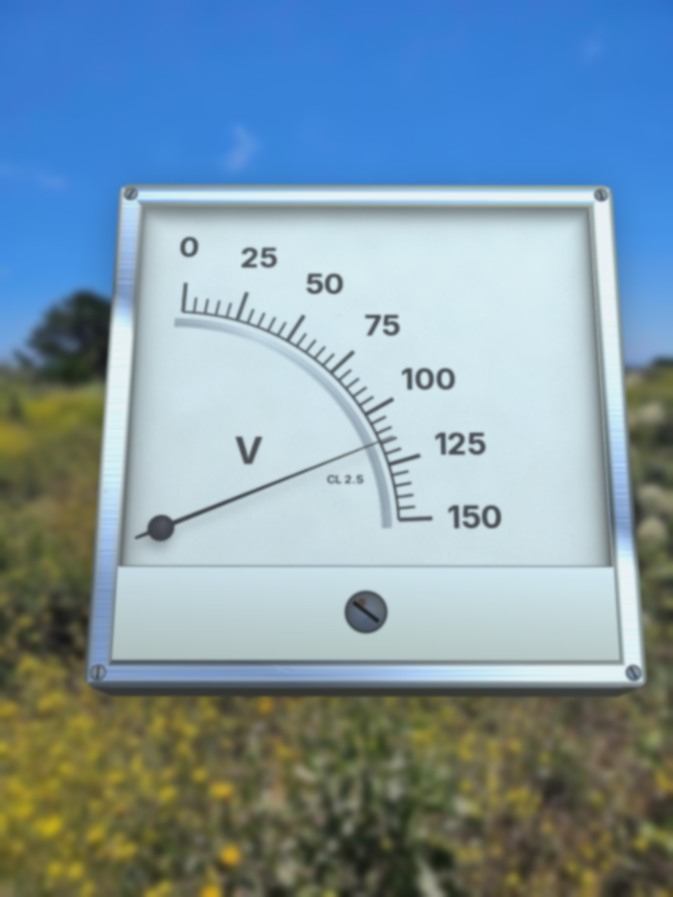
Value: 115V
